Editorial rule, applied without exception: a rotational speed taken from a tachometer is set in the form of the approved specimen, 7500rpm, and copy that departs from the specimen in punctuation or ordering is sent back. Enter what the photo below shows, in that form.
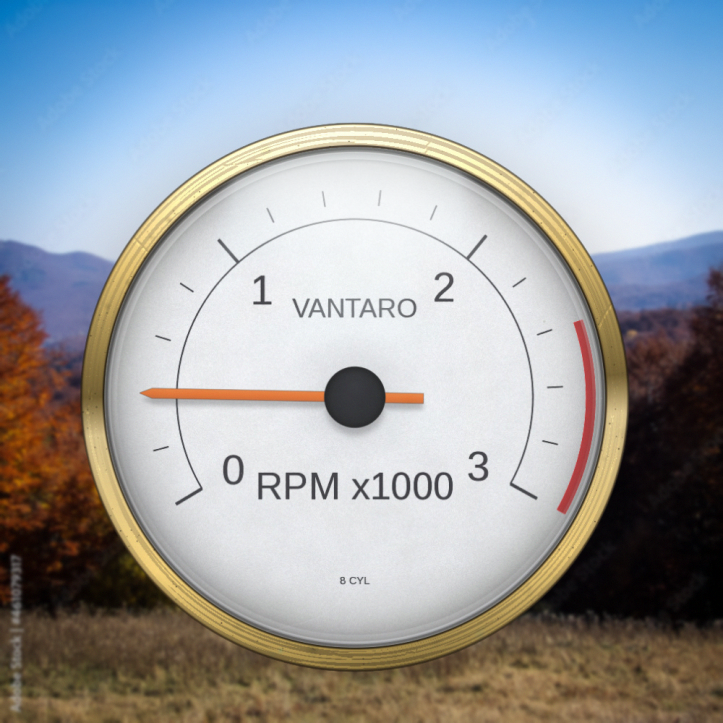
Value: 400rpm
